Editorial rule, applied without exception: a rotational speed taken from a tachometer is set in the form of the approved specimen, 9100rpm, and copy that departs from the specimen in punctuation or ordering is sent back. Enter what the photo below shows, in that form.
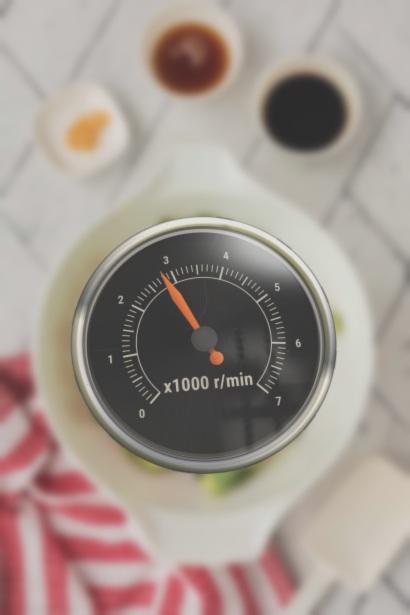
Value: 2800rpm
